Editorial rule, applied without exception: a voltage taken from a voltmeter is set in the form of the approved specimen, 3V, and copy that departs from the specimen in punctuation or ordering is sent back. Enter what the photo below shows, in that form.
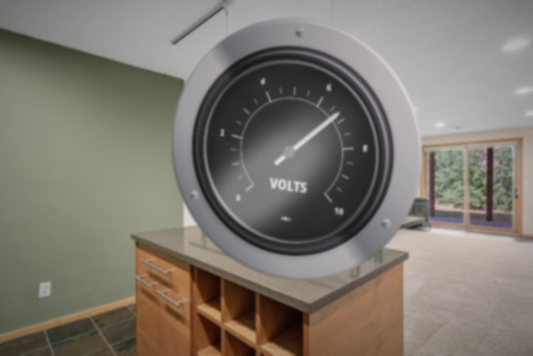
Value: 6.75V
